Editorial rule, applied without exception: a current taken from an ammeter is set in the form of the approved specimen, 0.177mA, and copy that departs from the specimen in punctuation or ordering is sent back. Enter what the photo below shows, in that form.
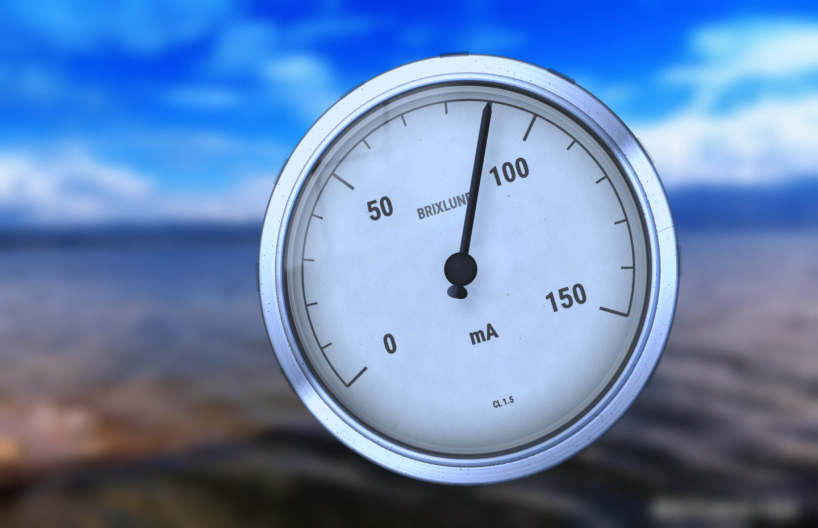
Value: 90mA
